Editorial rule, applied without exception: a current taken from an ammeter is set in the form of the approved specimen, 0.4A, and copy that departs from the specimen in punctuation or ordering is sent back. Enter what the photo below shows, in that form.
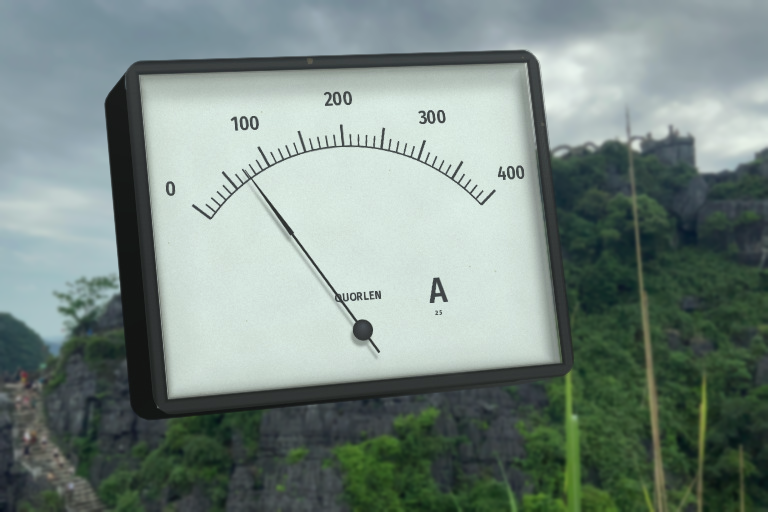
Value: 70A
